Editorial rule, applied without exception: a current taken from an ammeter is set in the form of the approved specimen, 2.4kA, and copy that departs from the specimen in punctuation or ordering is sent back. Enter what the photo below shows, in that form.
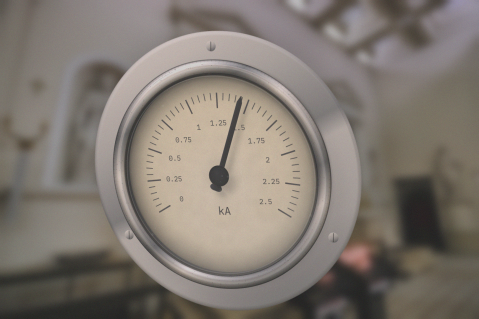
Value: 1.45kA
